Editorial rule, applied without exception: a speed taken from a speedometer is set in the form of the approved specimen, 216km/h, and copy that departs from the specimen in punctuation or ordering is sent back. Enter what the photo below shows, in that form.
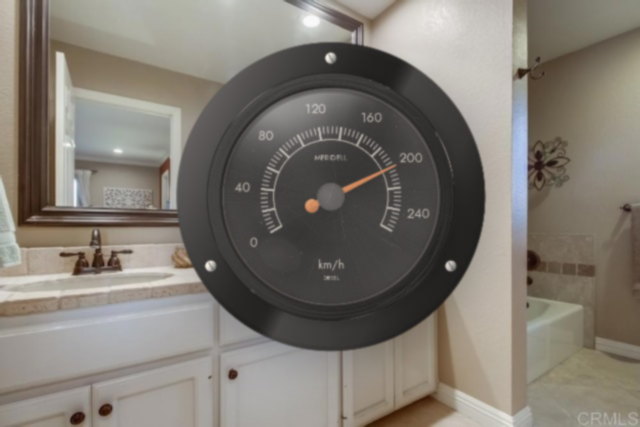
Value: 200km/h
